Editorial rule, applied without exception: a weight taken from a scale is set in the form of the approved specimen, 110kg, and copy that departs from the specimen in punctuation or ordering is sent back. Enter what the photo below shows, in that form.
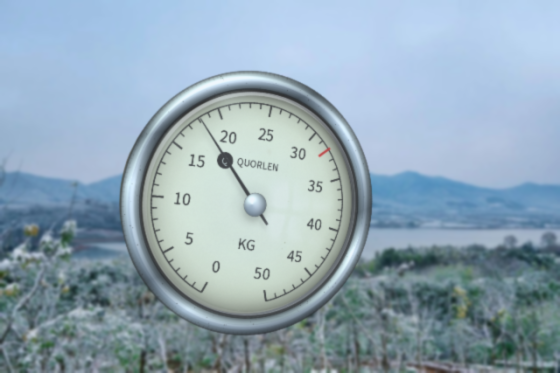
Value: 18kg
